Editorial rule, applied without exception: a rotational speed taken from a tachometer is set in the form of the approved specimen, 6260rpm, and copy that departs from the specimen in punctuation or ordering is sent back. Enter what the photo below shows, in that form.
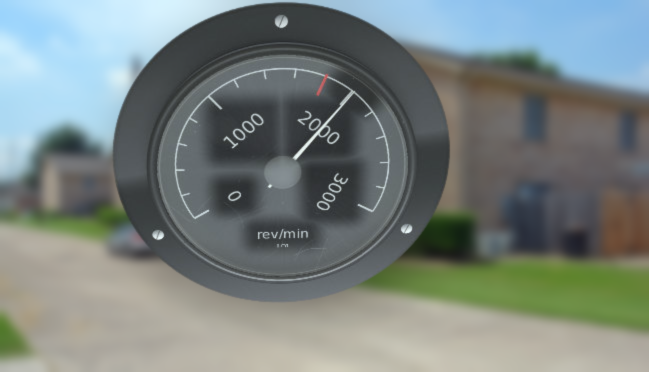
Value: 2000rpm
